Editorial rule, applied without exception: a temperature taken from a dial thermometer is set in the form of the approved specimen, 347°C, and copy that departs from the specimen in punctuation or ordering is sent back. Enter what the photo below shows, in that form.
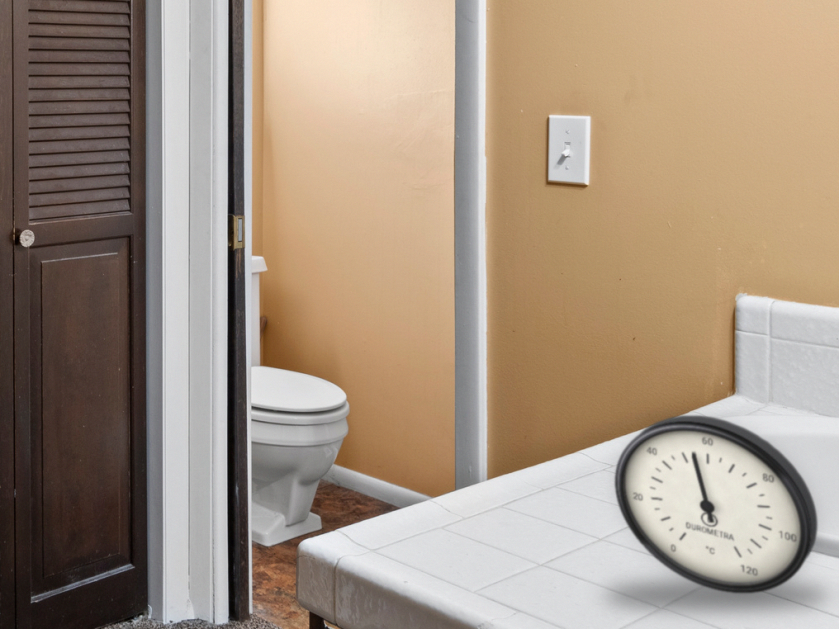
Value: 55°C
